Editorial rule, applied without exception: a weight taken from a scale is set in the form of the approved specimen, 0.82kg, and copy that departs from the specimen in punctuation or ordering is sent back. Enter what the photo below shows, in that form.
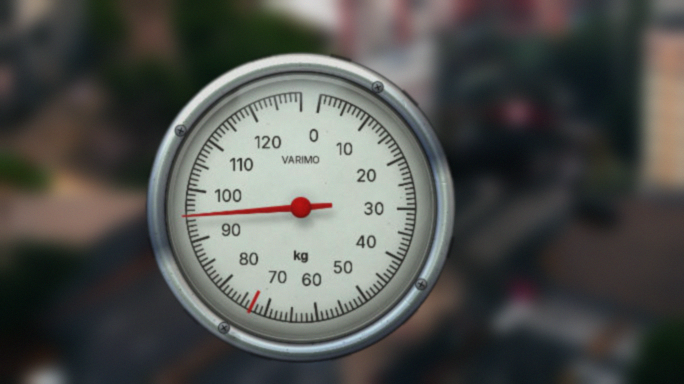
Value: 95kg
